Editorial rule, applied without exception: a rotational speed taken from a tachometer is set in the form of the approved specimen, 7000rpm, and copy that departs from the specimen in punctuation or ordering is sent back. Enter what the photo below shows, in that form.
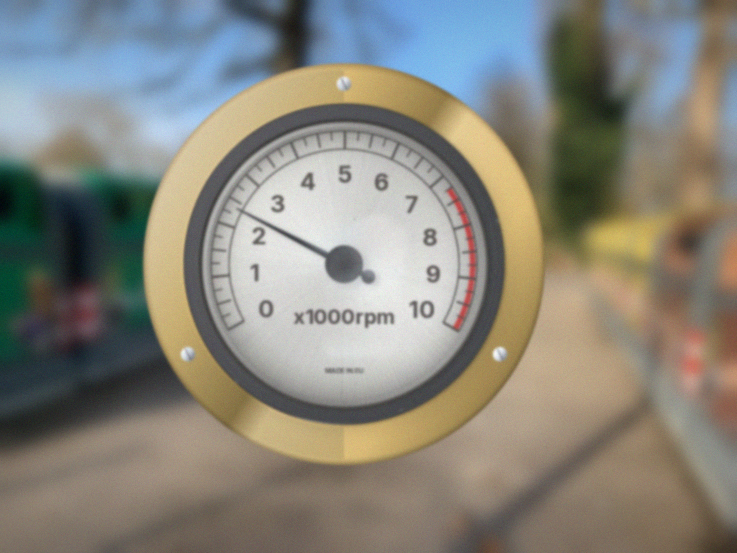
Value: 2375rpm
